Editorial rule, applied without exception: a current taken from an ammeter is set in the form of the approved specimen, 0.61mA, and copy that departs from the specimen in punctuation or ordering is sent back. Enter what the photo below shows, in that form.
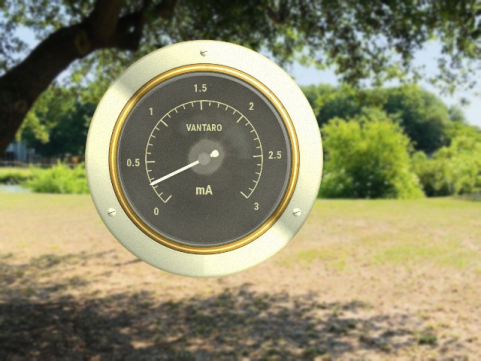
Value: 0.25mA
